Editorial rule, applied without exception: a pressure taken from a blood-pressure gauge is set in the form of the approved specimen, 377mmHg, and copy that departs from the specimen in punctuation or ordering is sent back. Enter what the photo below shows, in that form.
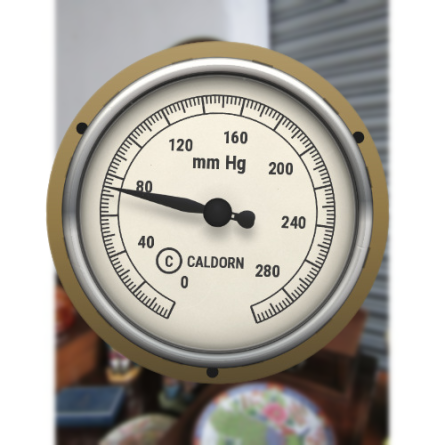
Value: 74mmHg
